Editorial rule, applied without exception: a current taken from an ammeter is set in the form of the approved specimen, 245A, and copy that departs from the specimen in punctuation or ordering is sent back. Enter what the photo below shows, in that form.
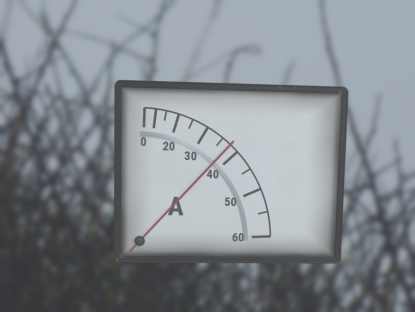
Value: 37.5A
